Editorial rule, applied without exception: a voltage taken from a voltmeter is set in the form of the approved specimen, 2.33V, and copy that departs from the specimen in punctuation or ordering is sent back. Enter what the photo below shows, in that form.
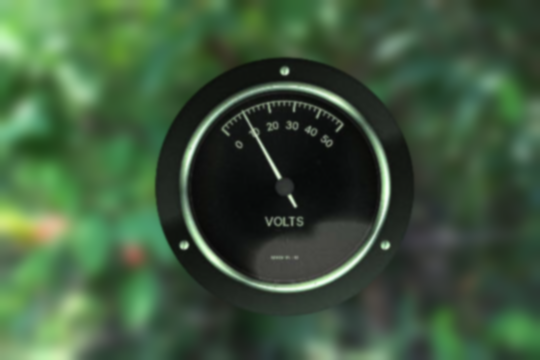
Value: 10V
